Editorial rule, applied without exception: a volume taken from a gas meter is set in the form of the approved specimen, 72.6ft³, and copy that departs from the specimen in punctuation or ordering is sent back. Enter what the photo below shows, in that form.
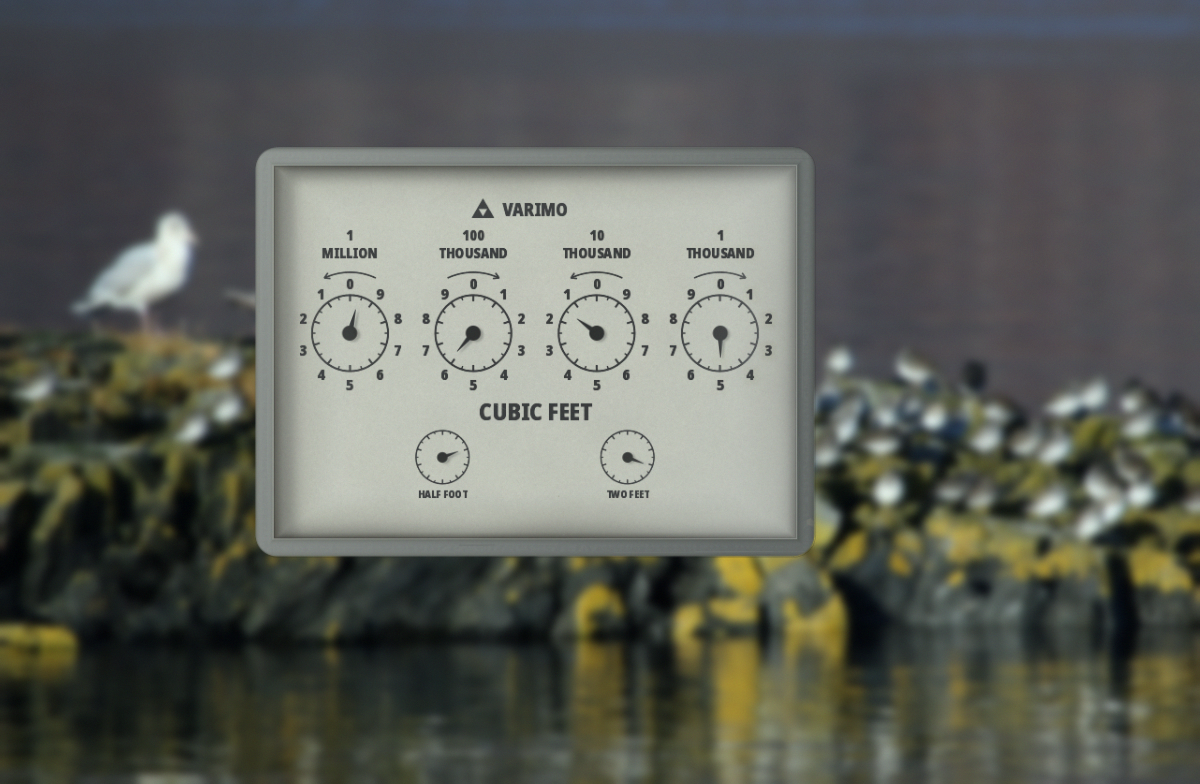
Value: 961500ft³
